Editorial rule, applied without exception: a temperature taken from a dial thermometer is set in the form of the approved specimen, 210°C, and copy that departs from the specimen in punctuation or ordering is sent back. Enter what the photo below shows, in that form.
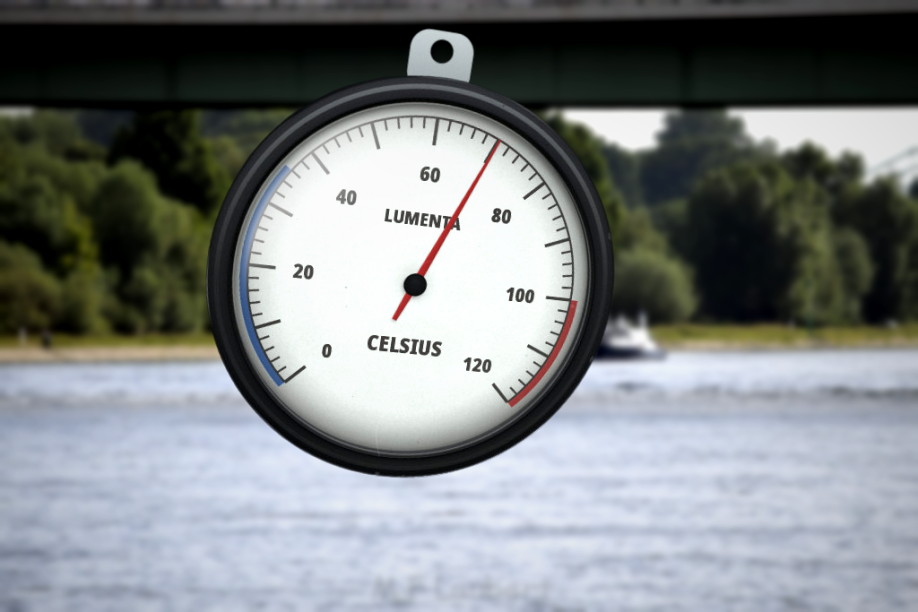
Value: 70°C
